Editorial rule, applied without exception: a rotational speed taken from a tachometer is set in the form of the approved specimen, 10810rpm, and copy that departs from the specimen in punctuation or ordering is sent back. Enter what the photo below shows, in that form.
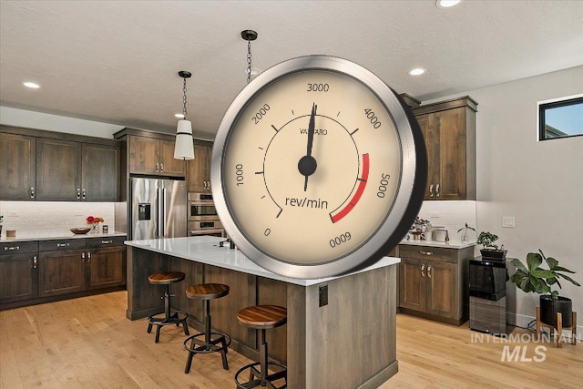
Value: 3000rpm
